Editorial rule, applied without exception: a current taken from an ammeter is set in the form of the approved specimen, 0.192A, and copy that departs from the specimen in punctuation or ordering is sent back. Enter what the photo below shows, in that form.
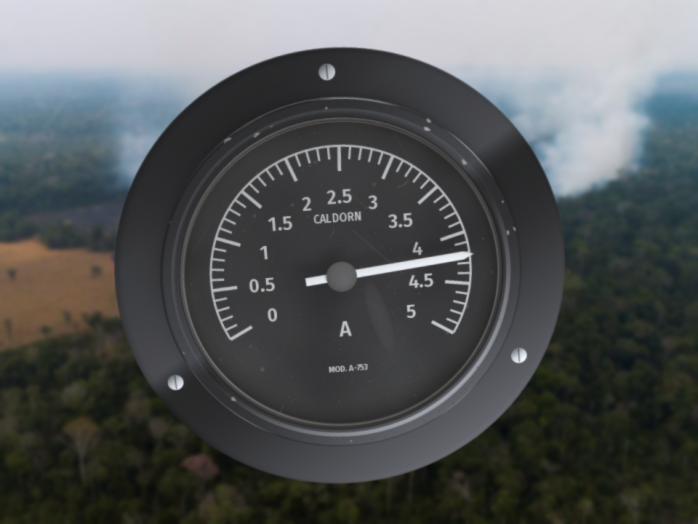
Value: 4.2A
